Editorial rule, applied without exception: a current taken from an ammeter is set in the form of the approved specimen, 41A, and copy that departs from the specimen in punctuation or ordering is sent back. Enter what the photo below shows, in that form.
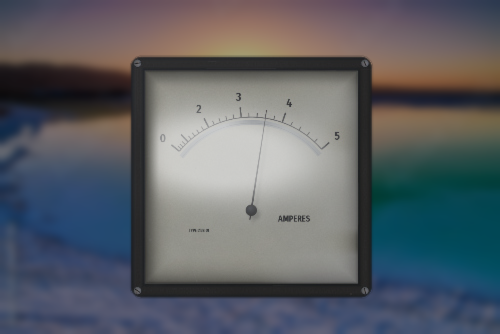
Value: 3.6A
